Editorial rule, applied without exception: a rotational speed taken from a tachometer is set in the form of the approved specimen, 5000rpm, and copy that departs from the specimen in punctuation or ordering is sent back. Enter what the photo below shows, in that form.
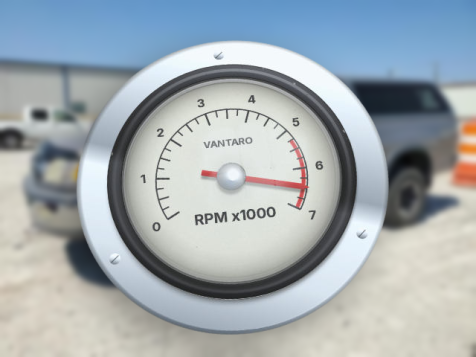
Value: 6500rpm
